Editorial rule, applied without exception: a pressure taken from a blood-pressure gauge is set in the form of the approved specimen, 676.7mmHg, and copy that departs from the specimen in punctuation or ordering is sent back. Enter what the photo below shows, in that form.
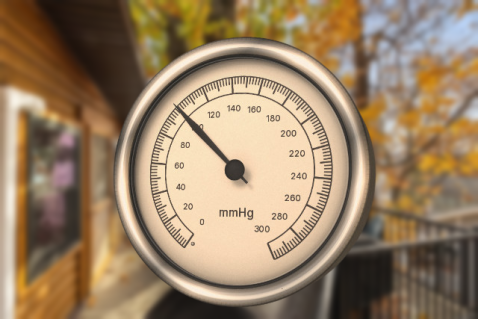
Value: 100mmHg
